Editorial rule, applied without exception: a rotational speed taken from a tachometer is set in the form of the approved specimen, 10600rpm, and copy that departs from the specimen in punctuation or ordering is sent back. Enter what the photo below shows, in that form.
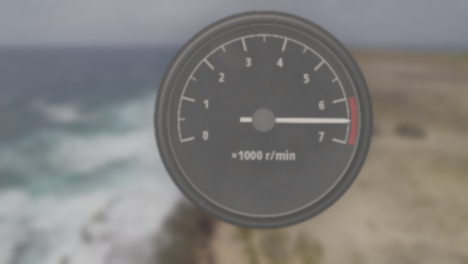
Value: 6500rpm
